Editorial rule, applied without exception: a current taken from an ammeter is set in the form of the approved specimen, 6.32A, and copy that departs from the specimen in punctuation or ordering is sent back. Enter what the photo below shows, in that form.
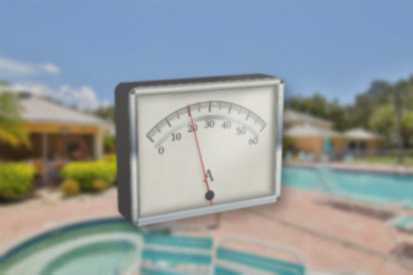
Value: 20A
